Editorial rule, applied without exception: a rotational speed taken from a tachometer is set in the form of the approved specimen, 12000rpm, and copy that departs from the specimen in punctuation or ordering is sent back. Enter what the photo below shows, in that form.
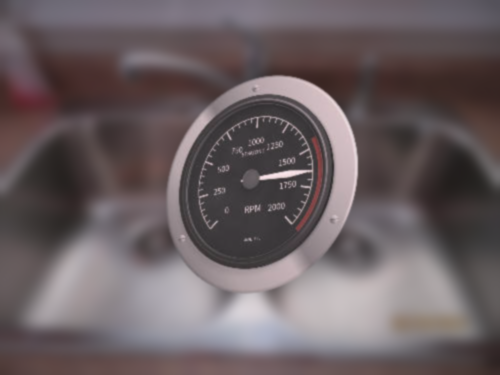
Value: 1650rpm
